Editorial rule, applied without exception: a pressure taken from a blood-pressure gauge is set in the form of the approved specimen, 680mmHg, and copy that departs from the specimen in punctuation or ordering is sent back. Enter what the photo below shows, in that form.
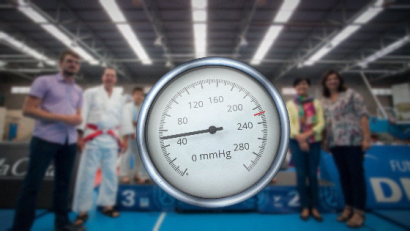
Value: 50mmHg
